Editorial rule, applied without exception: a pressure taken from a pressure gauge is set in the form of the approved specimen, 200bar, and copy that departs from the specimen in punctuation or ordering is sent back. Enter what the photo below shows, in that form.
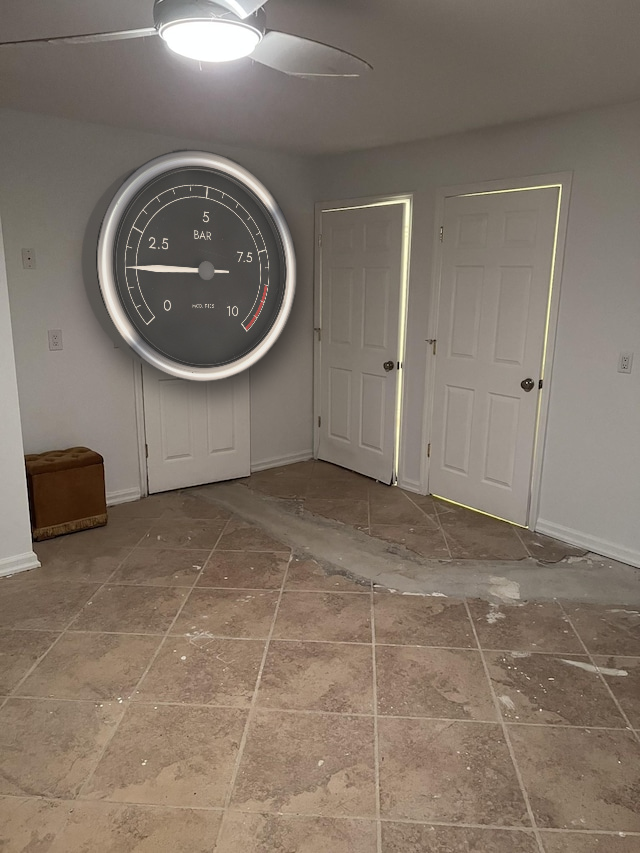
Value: 1.5bar
